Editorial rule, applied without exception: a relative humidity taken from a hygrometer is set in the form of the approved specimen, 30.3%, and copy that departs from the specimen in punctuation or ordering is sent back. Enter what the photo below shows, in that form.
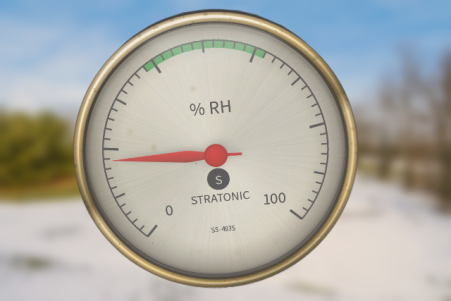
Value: 18%
